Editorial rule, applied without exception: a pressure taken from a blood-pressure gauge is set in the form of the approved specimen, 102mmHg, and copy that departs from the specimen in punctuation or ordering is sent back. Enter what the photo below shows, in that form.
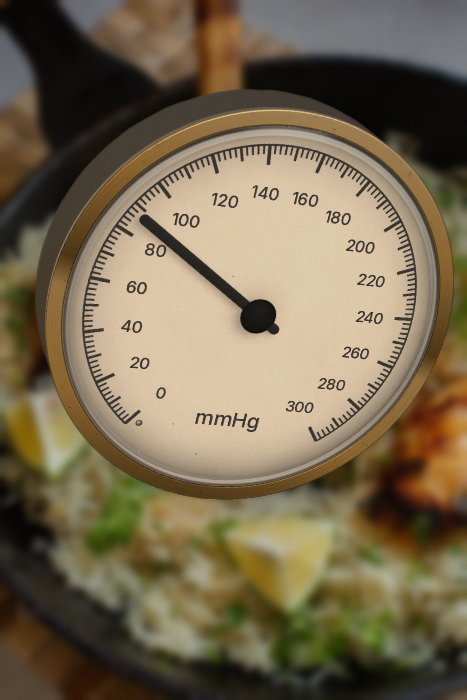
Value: 88mmHg
